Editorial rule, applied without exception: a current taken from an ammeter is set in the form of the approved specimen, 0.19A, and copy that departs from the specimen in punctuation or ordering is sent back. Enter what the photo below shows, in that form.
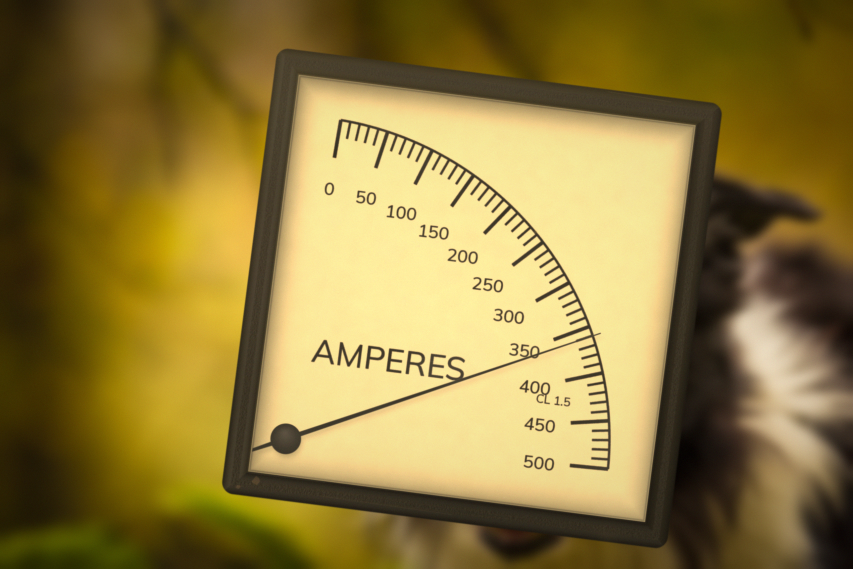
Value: 360A
